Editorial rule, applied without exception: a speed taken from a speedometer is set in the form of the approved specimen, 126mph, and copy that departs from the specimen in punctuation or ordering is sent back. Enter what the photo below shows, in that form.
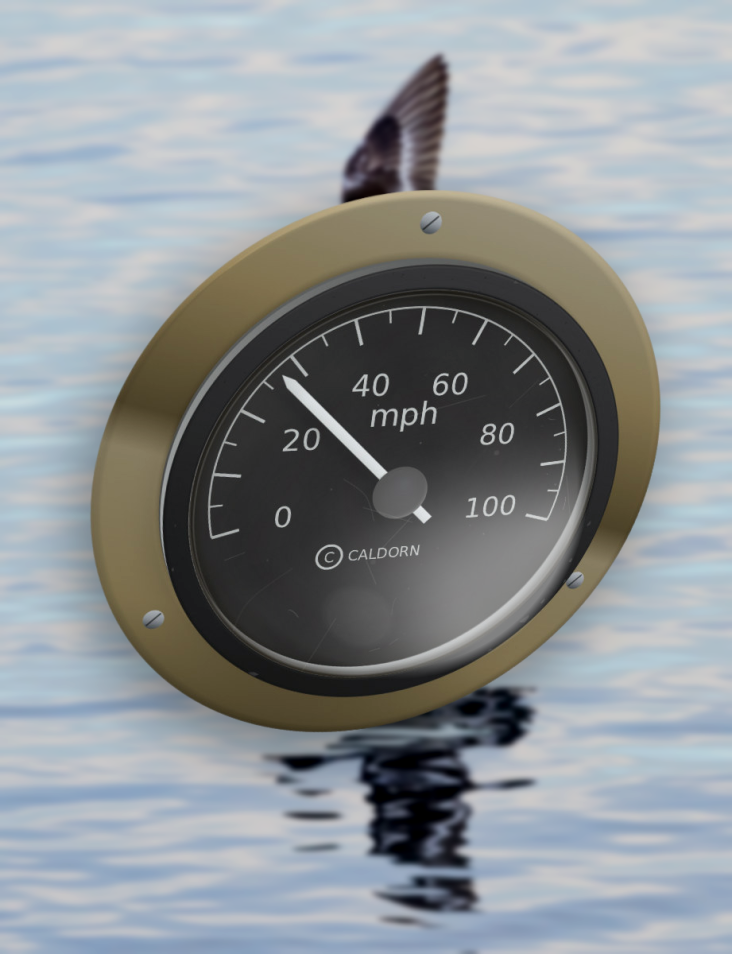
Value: 27.5mph
